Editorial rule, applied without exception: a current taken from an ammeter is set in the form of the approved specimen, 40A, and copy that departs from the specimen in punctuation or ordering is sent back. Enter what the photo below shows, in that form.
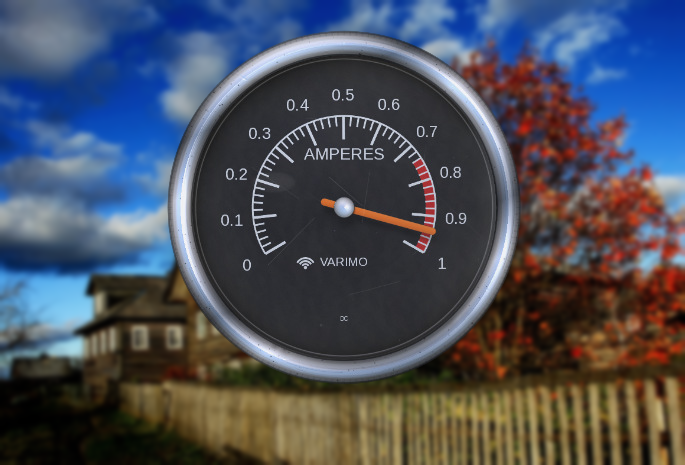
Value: 0.94A
